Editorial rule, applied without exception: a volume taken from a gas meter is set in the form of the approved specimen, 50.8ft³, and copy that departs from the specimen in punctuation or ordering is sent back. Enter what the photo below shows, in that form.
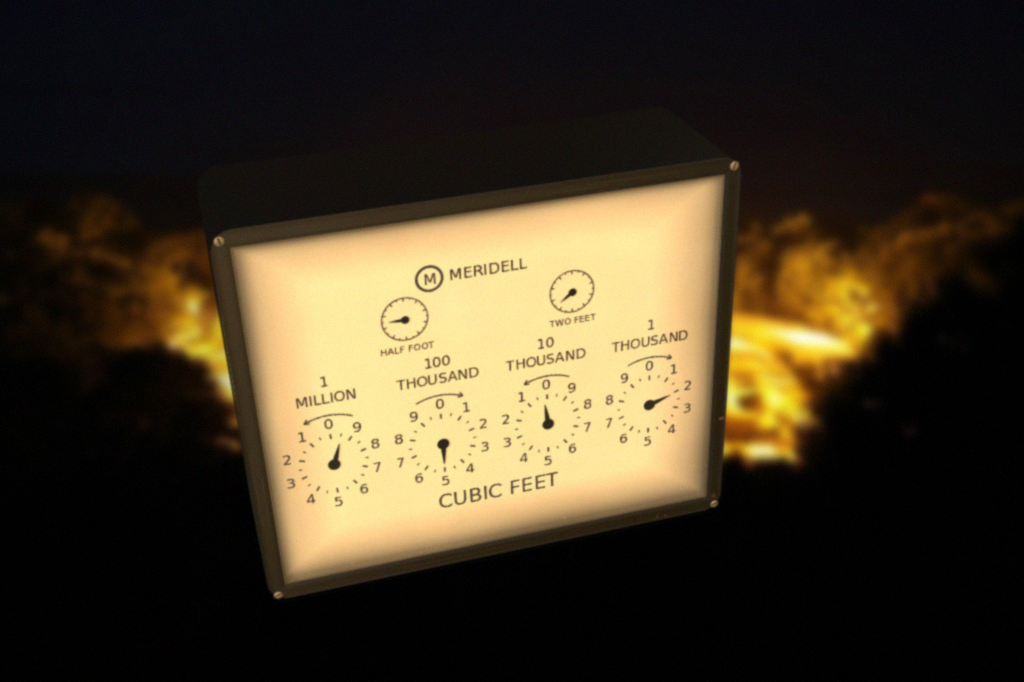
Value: 950200ft³
